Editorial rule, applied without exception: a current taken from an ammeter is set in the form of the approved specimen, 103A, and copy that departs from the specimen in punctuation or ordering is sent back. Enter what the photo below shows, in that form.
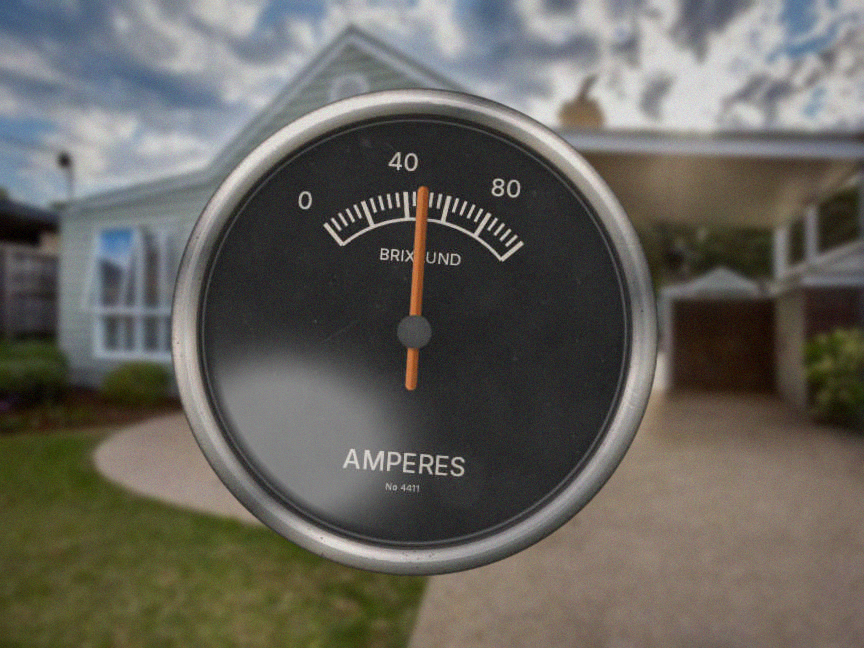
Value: 48A
